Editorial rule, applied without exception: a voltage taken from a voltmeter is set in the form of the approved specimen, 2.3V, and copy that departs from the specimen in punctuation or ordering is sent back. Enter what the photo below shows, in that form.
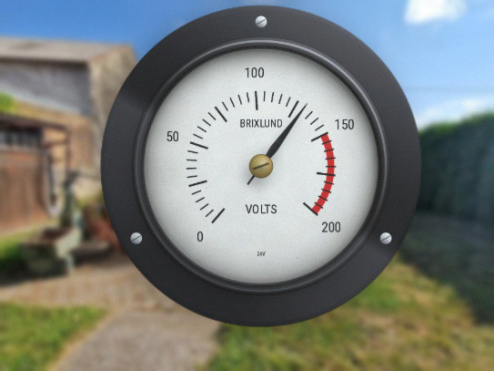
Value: 130V
